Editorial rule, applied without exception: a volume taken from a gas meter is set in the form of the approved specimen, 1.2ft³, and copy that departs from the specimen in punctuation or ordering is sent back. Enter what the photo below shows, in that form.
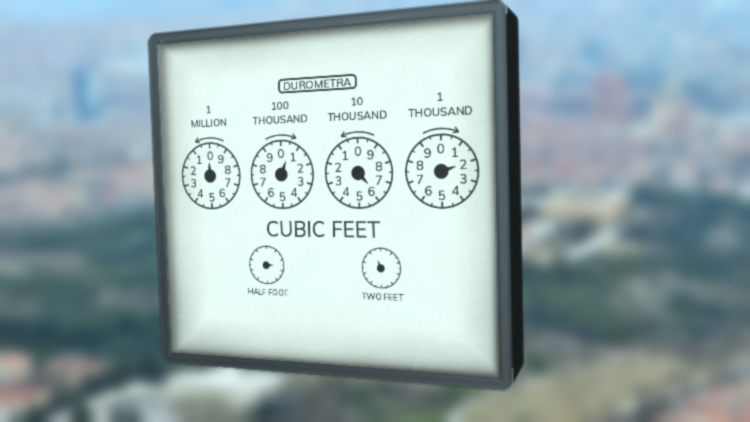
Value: 6200ft³
